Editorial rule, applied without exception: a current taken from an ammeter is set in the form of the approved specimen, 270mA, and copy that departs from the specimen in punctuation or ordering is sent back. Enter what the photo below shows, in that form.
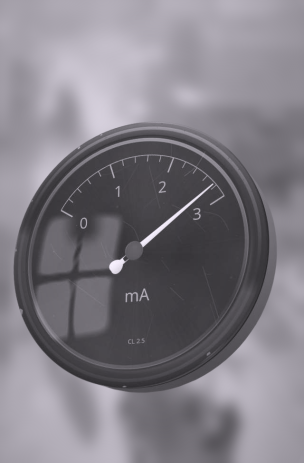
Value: 2.8mA
